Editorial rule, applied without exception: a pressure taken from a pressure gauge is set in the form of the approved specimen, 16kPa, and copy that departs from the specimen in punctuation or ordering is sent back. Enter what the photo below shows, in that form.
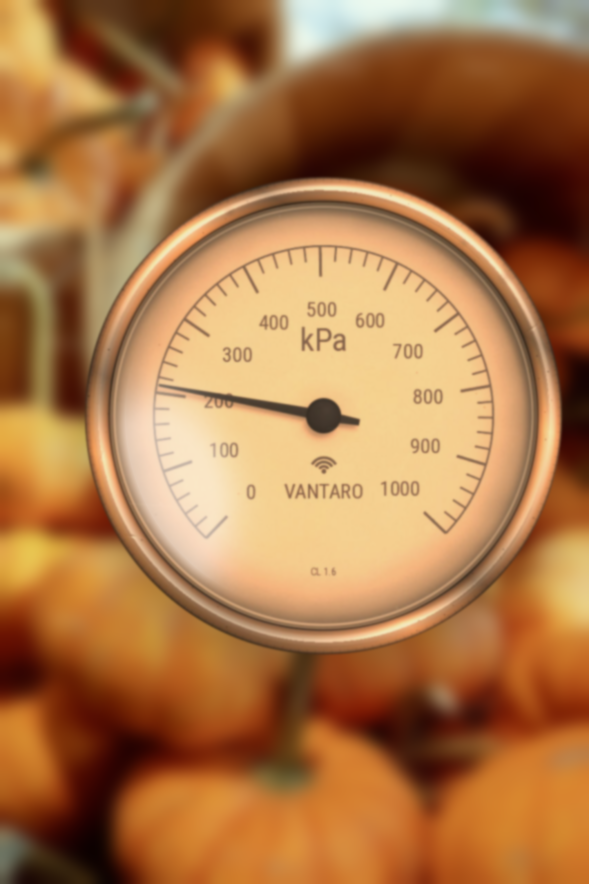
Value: 210kPa
